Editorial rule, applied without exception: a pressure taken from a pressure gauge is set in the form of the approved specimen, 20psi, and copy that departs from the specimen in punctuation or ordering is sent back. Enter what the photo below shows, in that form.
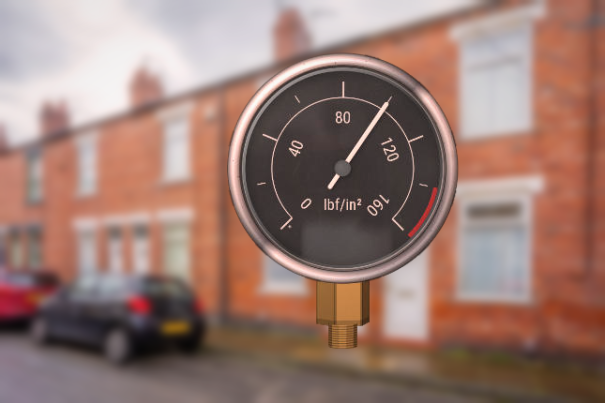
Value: 100psi
